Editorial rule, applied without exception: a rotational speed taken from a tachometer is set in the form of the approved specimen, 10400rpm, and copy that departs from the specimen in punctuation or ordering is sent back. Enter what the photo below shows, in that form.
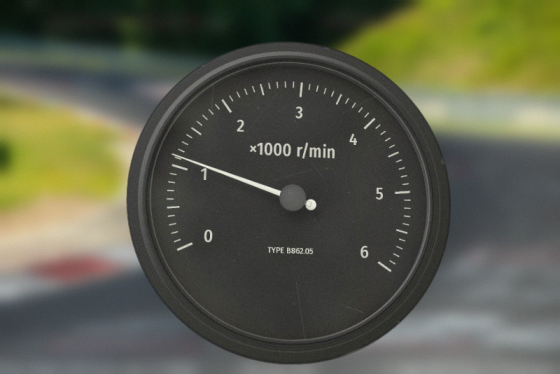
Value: 1100rpm
